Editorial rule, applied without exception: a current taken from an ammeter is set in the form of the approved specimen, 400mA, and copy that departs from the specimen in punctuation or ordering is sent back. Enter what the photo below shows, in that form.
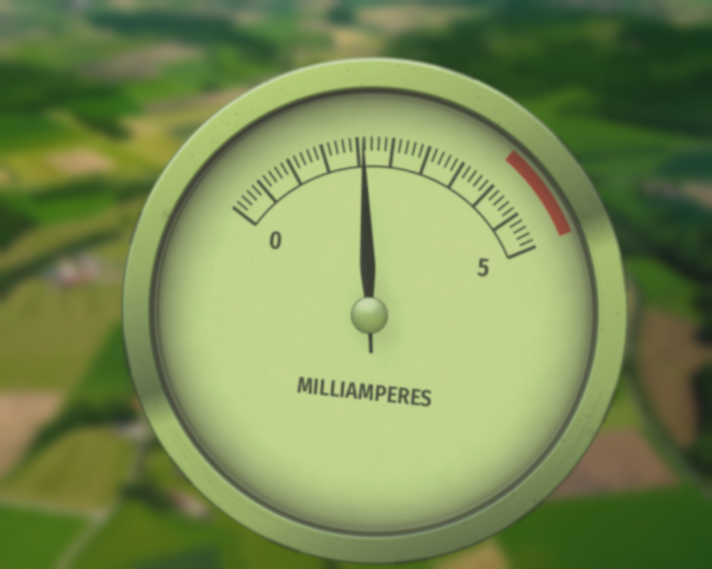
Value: 2.1mA
